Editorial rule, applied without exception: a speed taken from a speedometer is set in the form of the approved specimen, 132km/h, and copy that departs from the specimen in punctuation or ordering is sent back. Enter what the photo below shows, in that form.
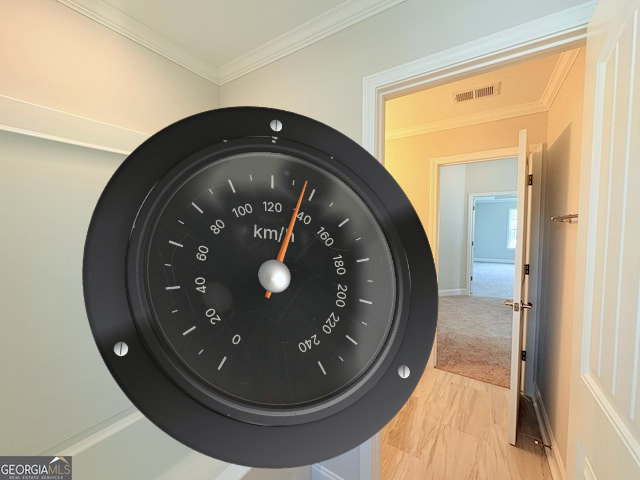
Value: 135km/h
